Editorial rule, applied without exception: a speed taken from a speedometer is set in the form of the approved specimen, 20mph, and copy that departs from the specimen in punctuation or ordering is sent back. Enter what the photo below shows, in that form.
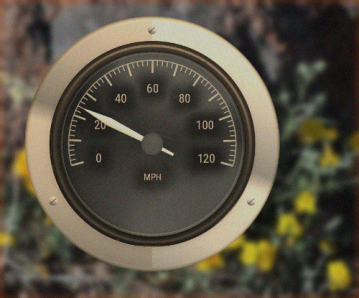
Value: 24mph
